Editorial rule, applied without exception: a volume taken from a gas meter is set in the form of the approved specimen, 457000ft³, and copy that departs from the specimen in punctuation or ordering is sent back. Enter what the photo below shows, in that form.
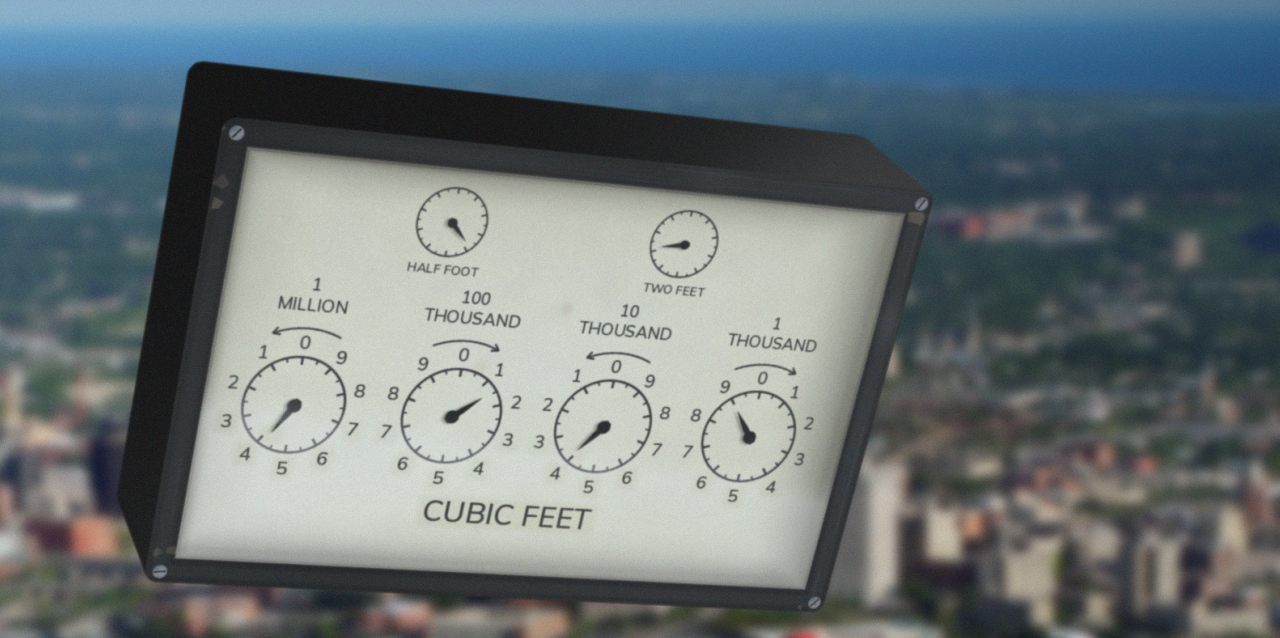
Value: 413900ft³
